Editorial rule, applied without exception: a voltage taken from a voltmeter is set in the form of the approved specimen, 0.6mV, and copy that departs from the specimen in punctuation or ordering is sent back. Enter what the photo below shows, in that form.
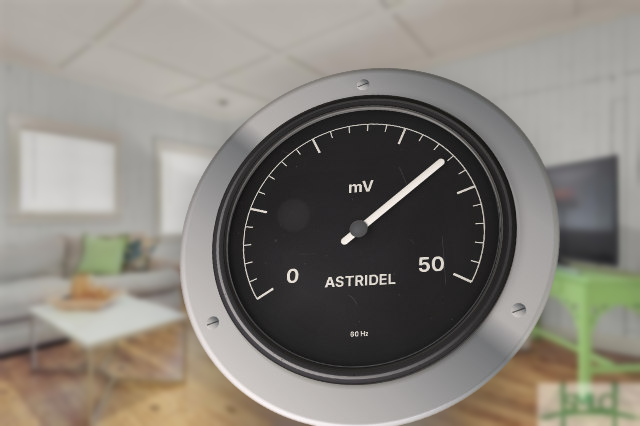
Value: 36mV
